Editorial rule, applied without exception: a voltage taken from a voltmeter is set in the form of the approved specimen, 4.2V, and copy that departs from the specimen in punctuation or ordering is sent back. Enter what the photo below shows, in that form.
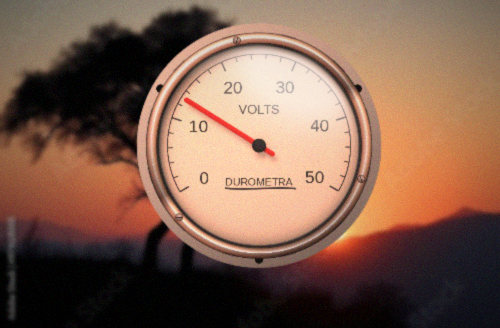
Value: 13V
